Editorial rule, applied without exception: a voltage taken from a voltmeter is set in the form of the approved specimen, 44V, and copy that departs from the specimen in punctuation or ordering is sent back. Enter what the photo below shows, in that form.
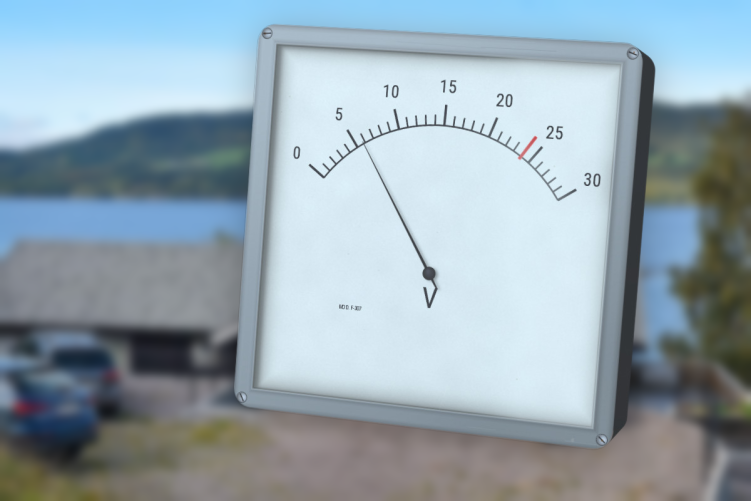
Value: 6V
